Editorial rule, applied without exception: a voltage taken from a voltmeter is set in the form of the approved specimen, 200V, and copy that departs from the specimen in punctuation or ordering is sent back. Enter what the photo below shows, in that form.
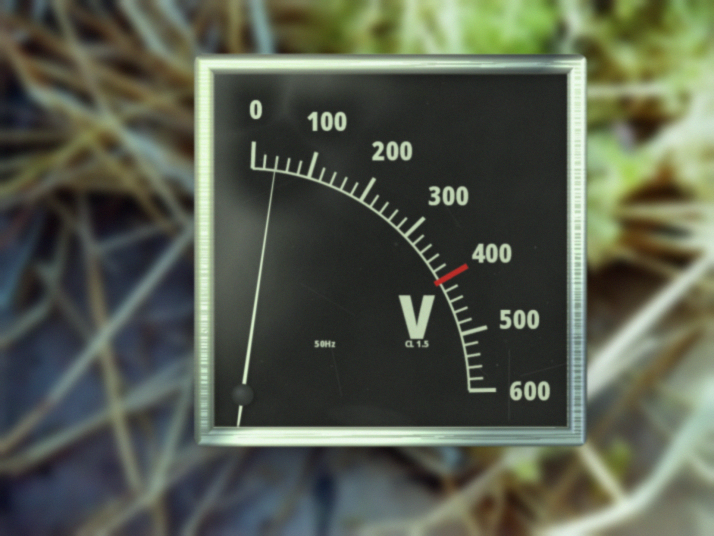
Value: 40V
